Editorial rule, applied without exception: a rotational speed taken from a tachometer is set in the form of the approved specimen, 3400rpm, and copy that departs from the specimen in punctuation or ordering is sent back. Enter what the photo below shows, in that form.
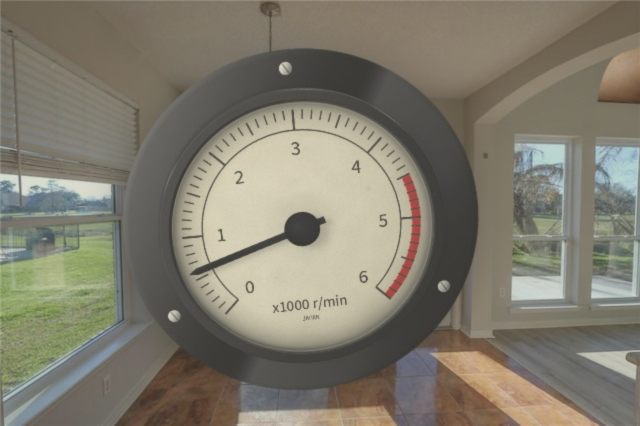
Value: 600rpm
